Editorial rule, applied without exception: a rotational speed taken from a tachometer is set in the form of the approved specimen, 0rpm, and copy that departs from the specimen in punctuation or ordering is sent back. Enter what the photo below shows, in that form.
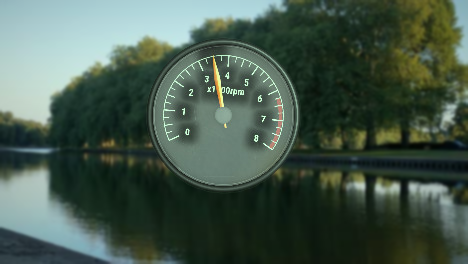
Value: 3500rpm
